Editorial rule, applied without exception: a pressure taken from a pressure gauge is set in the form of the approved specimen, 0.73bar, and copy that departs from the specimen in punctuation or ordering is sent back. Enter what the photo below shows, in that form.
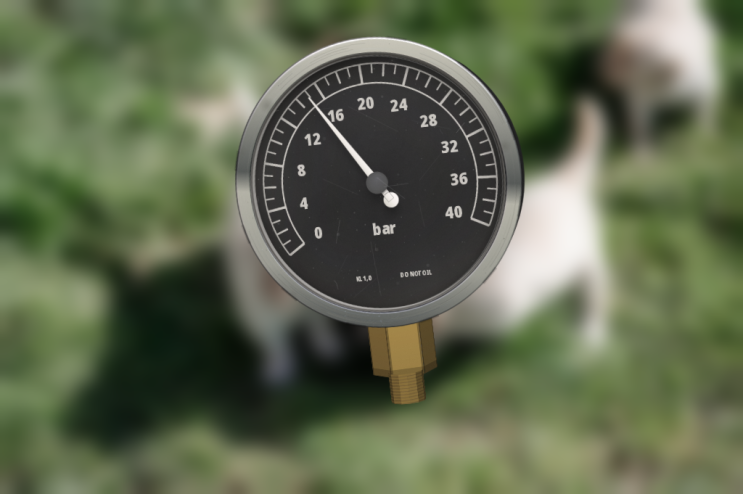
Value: 15bar
